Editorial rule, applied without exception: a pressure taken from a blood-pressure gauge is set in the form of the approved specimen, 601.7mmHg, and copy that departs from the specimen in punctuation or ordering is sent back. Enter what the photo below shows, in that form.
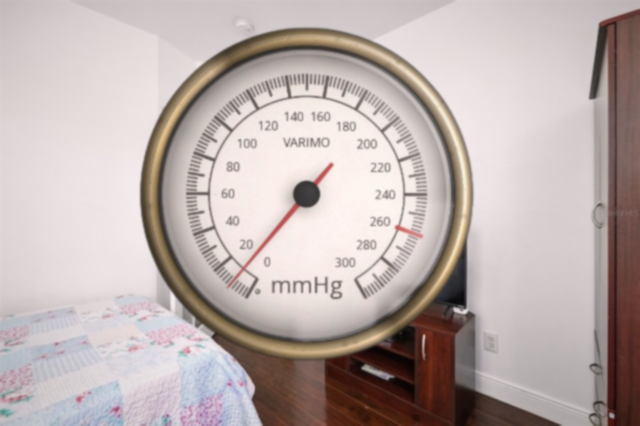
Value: 10mmHg
